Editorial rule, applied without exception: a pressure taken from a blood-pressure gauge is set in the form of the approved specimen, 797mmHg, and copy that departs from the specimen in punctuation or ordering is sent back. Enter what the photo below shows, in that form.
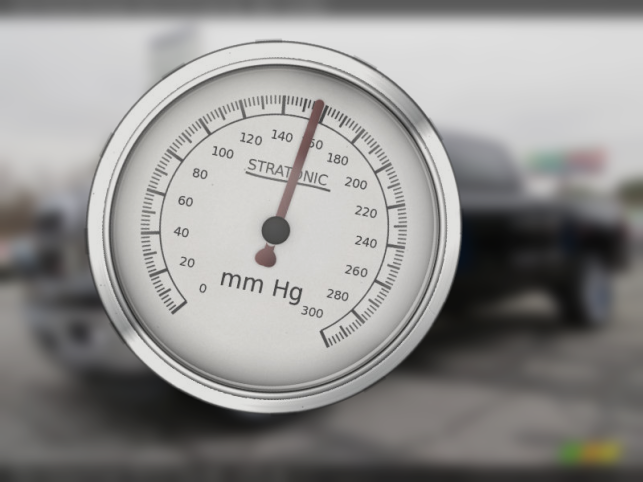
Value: 156mmHg
